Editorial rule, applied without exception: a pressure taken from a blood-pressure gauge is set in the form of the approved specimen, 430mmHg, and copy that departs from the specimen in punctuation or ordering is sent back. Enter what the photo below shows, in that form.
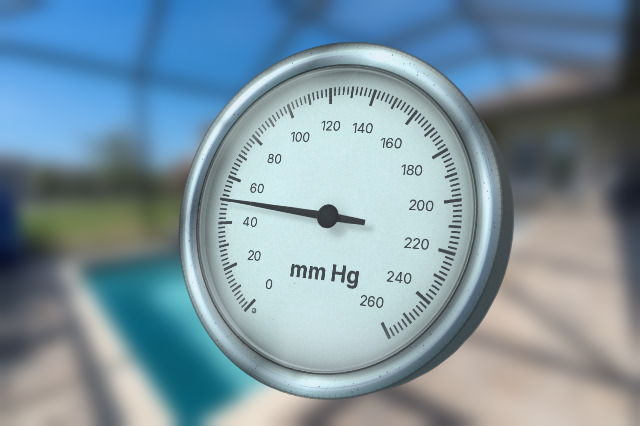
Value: 50mmHg
